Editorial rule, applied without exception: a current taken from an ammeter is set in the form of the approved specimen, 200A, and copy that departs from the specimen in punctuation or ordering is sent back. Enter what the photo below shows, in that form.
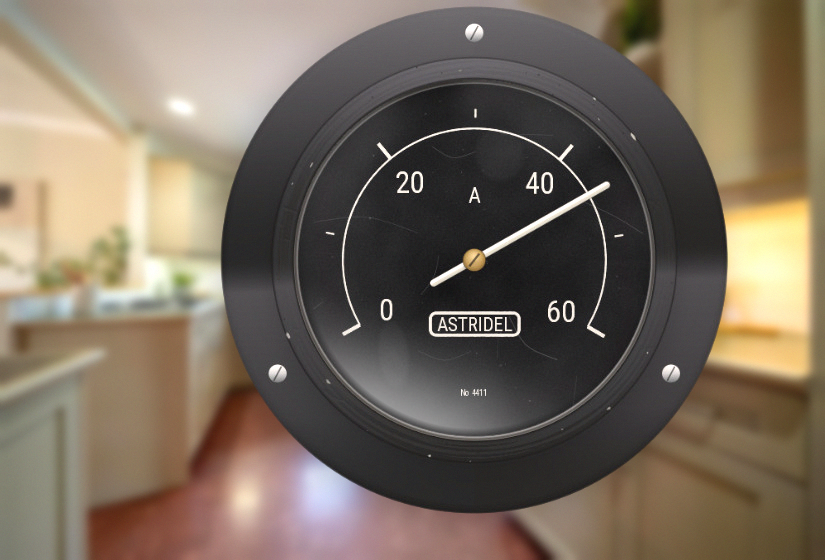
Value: 45A
